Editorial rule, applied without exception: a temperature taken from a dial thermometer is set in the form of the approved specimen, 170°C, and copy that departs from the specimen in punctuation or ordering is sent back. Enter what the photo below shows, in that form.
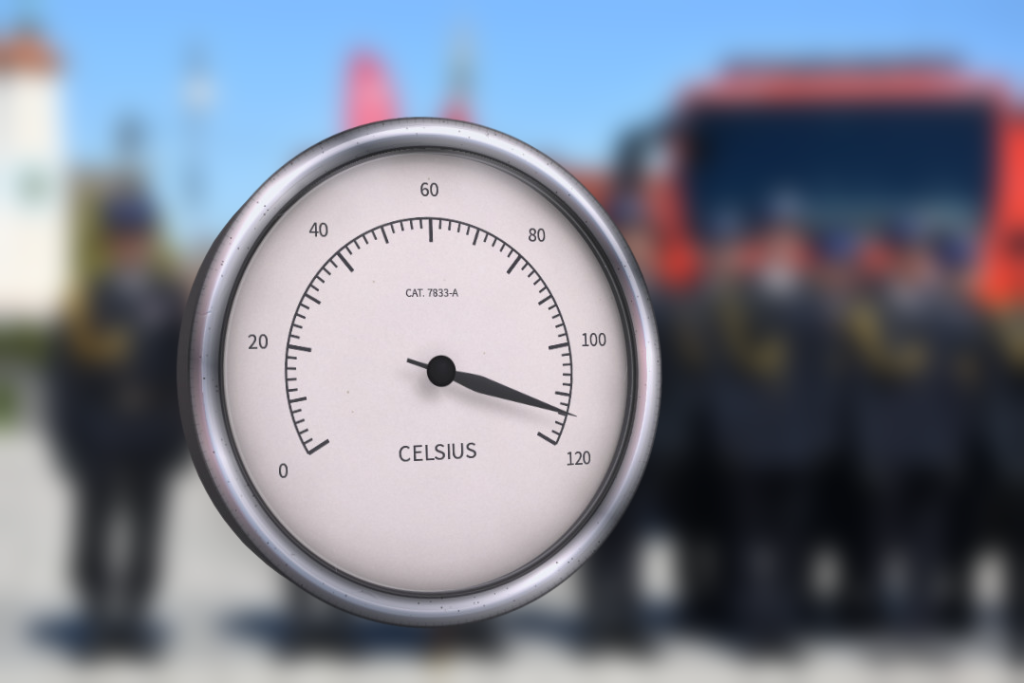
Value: 114°C
